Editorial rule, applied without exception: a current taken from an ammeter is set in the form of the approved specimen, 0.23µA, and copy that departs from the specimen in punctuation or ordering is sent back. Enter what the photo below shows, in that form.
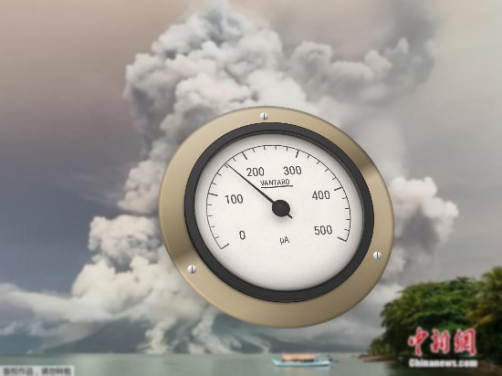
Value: 160µA
